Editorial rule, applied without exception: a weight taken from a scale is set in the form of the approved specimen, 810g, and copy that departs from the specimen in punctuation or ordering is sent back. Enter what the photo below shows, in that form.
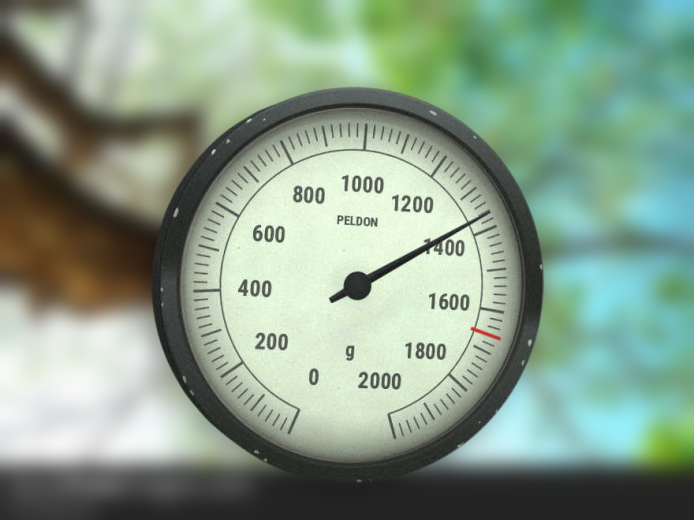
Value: 1360g
